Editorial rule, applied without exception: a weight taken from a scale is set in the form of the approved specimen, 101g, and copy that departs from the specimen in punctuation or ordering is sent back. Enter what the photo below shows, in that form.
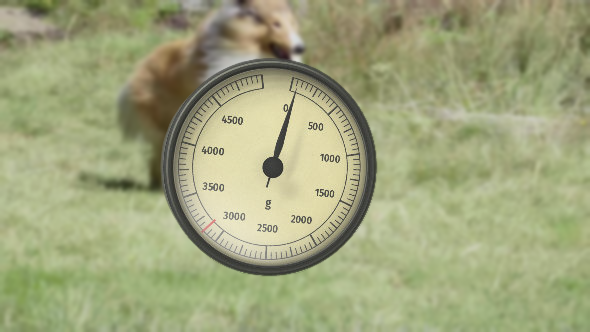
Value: 50g
